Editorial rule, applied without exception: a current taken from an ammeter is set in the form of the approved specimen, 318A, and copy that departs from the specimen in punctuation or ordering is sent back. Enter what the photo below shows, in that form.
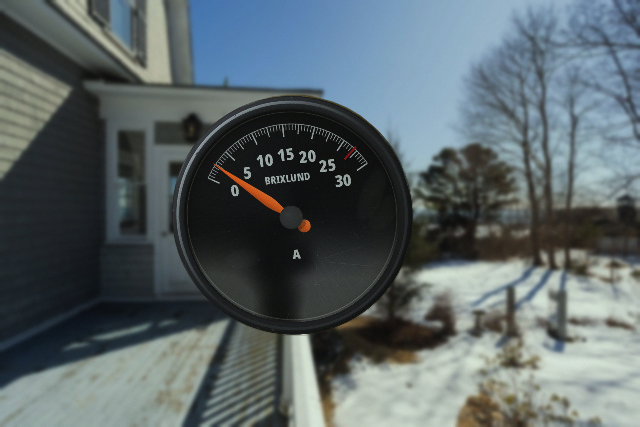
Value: 2.5A
